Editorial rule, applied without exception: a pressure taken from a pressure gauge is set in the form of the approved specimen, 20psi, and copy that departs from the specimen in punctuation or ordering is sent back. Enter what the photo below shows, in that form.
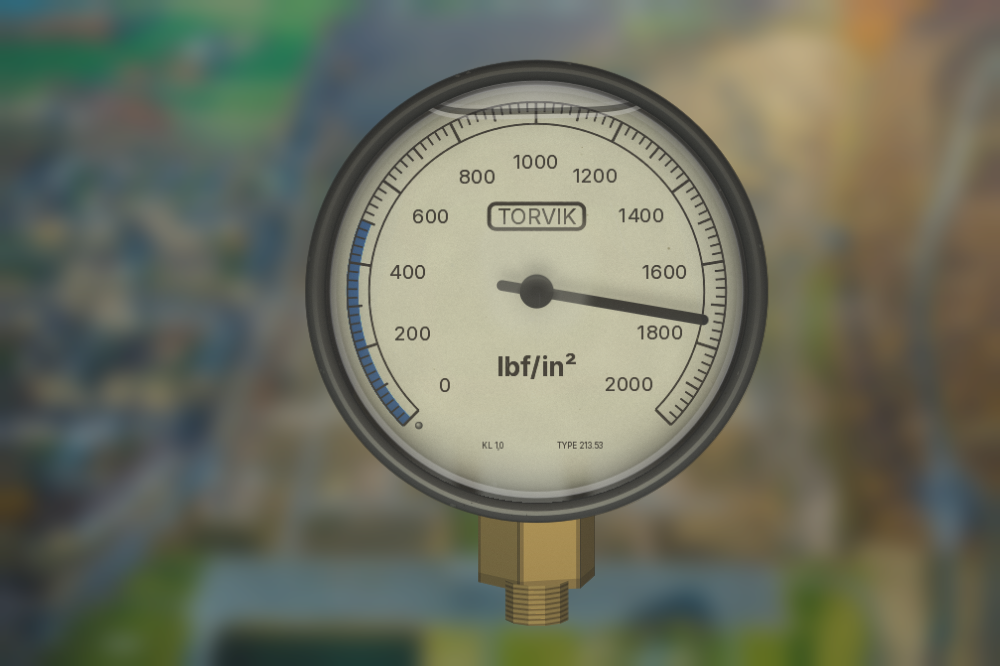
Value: 1740psi
